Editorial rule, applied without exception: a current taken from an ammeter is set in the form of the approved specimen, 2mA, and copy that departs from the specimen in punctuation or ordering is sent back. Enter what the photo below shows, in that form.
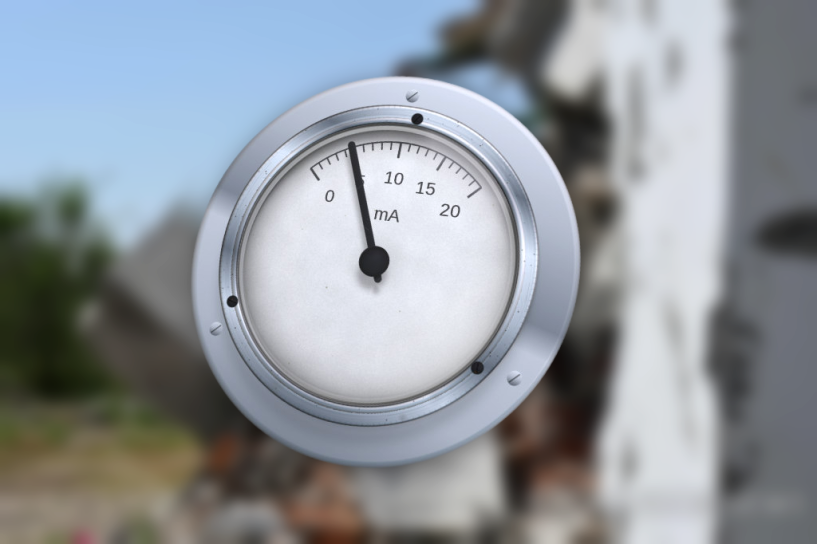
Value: 5mA
